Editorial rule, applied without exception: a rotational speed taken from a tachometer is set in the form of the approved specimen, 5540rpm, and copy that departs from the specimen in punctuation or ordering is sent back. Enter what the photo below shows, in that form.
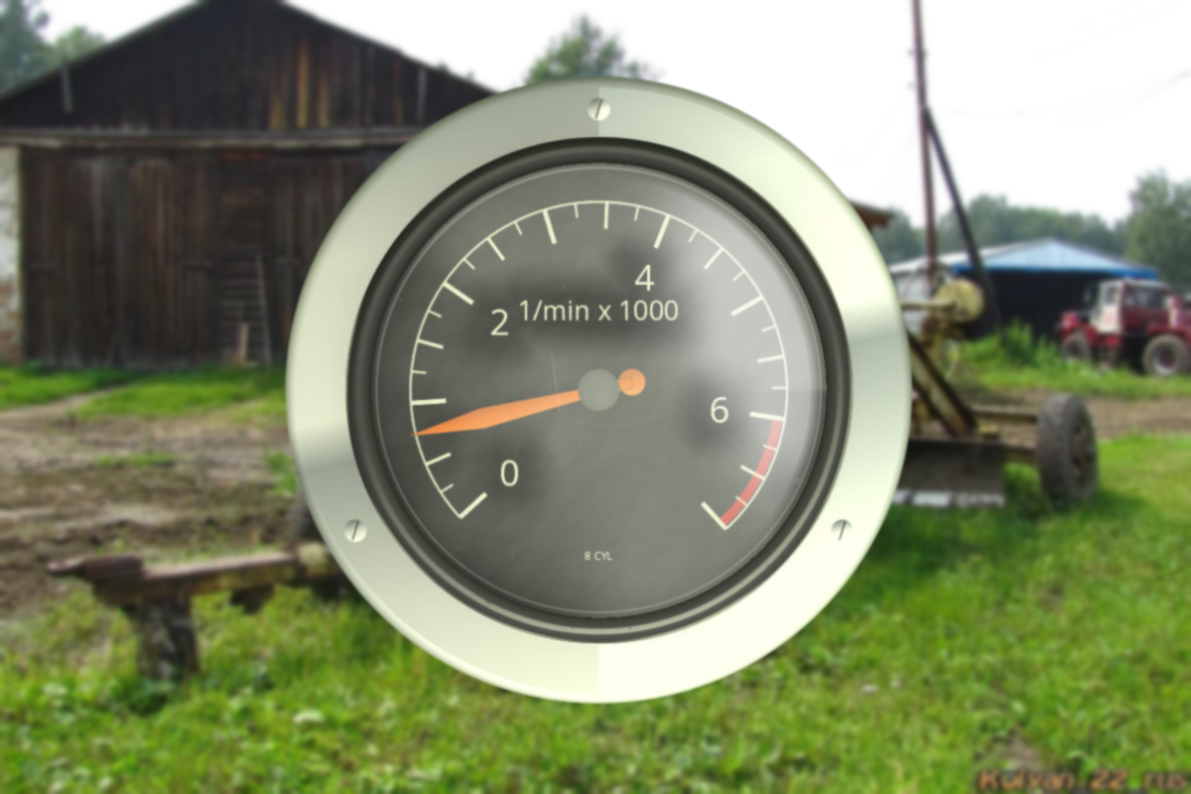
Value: 750rpm
